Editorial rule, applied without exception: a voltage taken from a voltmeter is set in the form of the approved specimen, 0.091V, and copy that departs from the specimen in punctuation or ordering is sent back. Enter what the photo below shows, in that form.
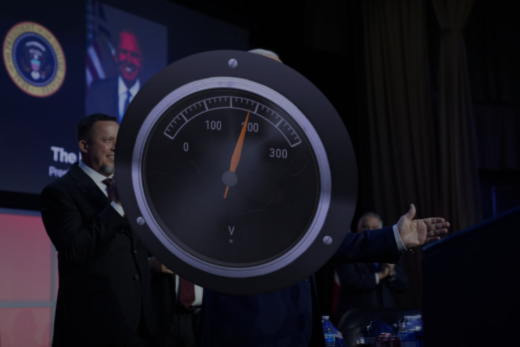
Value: 190V
